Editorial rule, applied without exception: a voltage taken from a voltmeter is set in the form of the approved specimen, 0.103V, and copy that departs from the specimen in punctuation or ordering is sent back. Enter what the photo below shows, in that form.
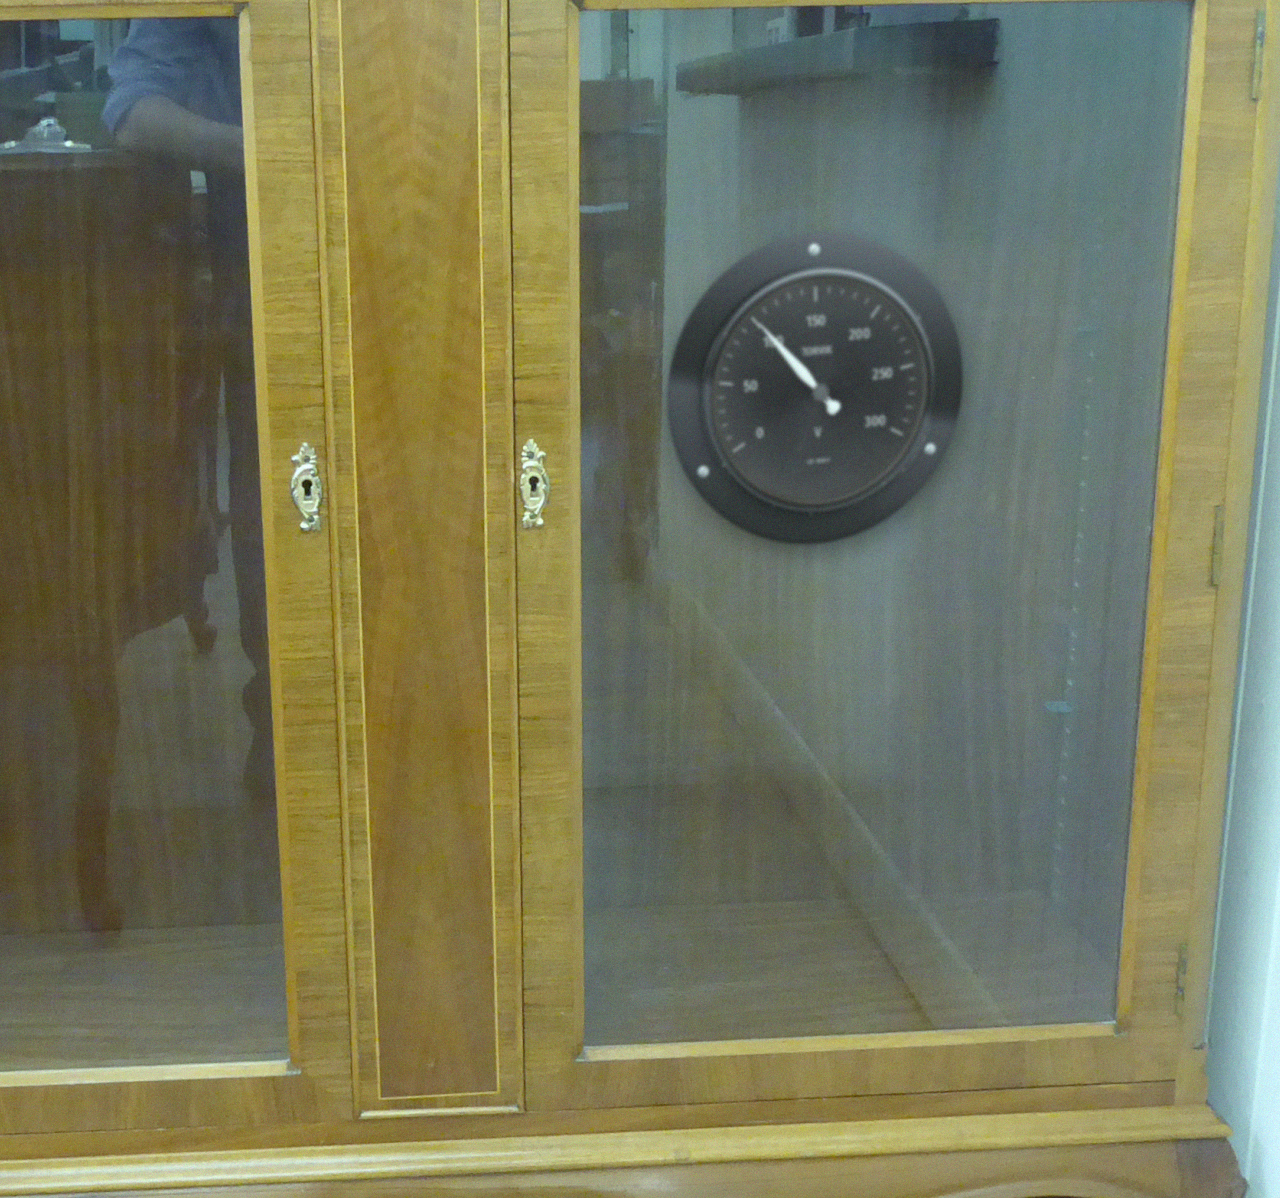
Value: 100V
